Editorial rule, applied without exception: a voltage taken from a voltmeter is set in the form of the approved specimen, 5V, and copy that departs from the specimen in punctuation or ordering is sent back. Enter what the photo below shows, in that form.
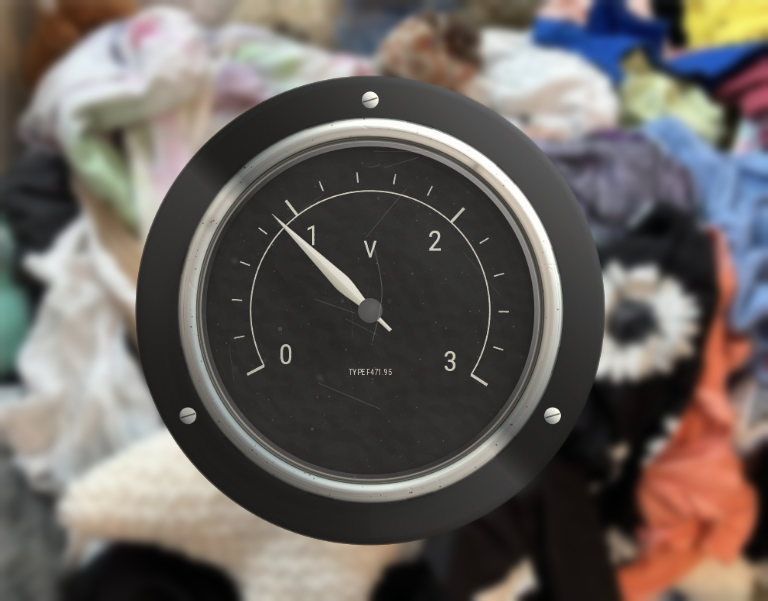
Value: 0.9V
